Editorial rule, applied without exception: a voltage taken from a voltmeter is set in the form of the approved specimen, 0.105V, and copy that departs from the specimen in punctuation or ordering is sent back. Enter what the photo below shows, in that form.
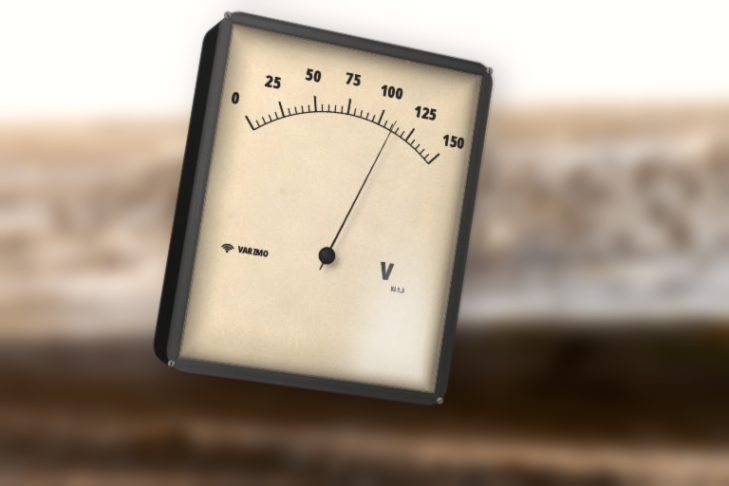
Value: 110V
